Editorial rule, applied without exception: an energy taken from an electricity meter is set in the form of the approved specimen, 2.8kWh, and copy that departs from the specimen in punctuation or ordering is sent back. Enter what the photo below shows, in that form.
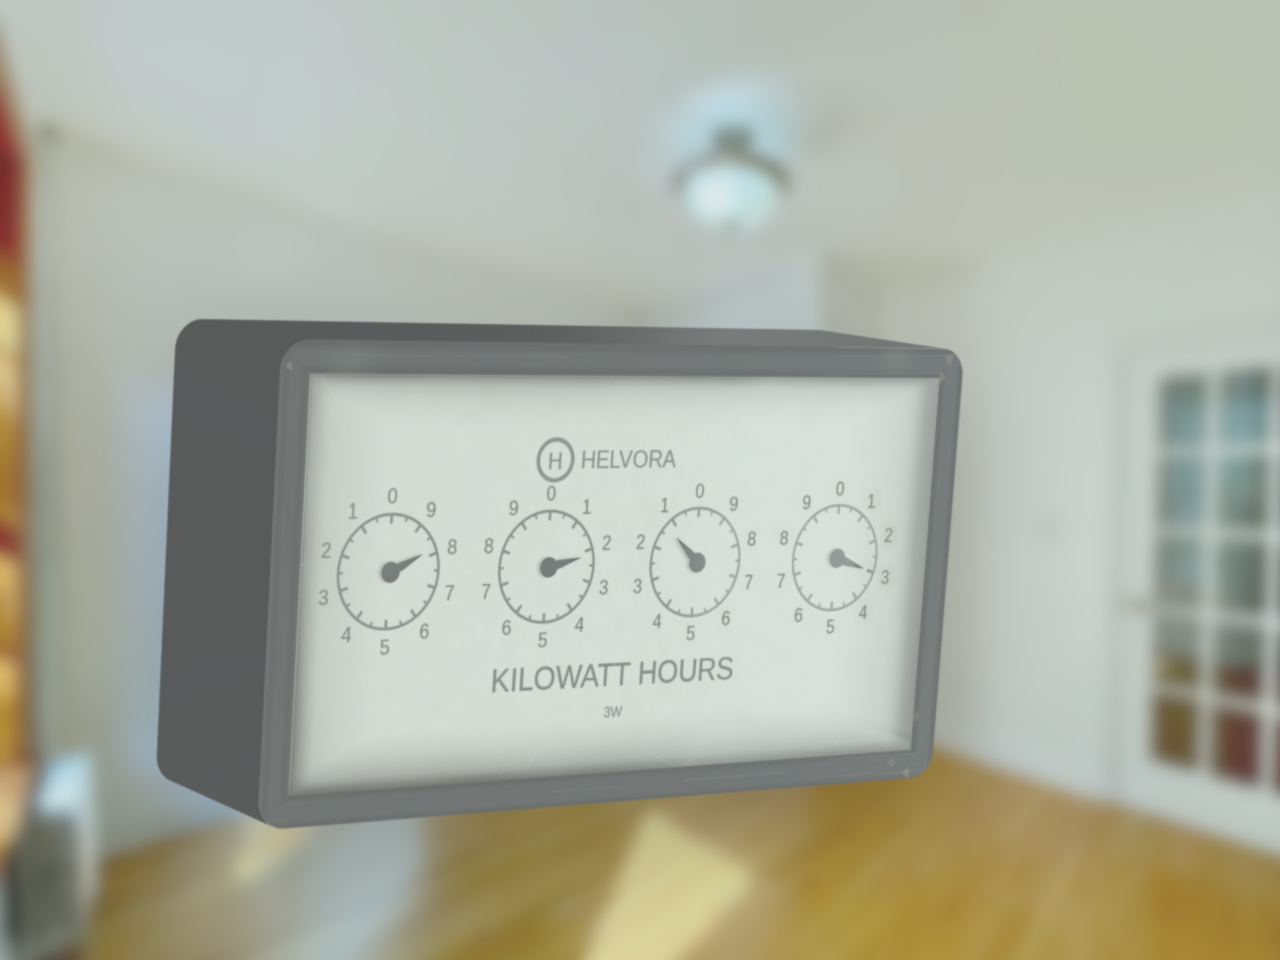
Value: 8213kWh
